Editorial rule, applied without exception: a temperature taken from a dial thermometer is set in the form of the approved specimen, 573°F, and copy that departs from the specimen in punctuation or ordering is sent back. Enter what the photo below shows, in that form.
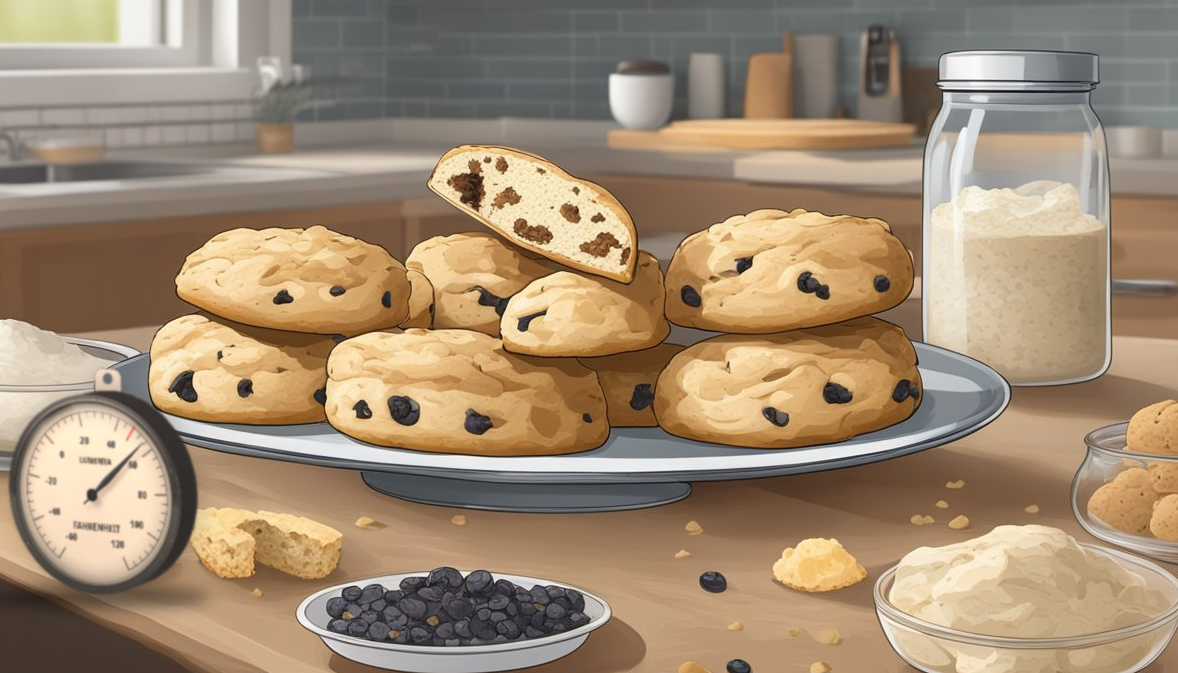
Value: 56°F
